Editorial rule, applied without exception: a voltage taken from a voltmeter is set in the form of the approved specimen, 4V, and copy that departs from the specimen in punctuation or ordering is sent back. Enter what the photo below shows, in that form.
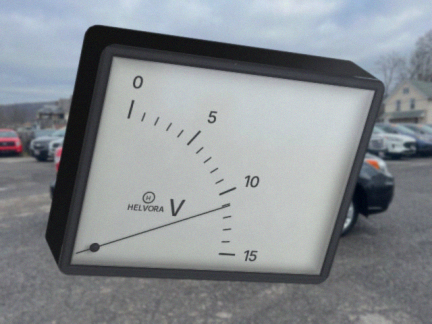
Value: 11V
